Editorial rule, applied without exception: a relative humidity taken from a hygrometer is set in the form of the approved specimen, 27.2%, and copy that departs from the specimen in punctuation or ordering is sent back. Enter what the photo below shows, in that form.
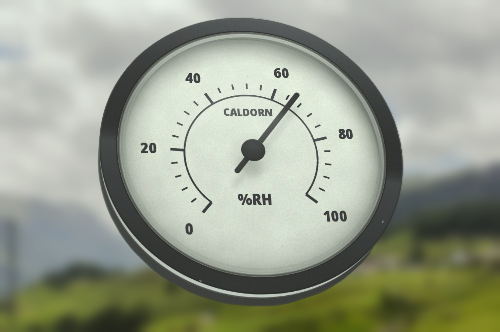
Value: 66%
